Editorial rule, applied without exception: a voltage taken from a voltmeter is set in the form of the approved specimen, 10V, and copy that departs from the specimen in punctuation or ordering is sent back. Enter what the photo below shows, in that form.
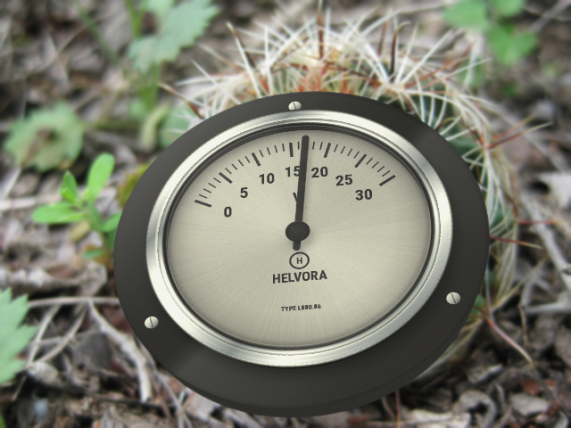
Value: 17V
